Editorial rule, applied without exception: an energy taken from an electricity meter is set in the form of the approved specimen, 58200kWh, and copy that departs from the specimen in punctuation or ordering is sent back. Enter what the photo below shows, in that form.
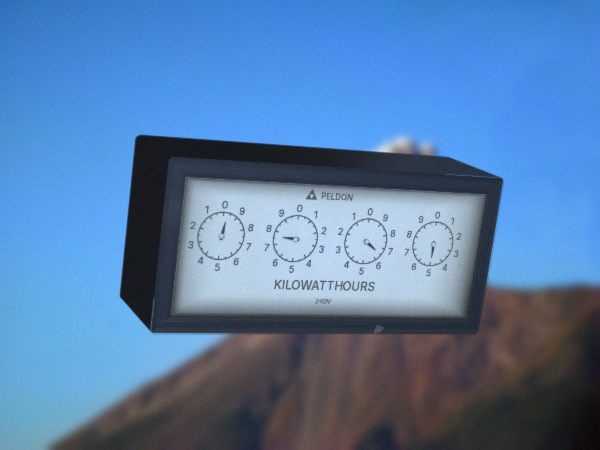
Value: 9765kWh
